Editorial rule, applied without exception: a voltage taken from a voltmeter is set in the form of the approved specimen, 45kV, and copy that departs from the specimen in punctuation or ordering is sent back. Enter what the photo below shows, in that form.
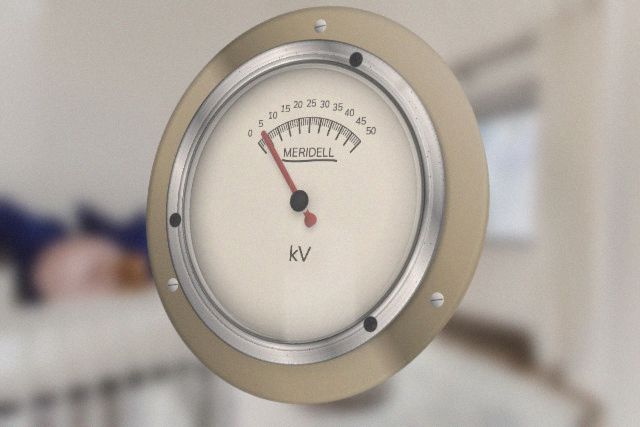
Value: 5kV
